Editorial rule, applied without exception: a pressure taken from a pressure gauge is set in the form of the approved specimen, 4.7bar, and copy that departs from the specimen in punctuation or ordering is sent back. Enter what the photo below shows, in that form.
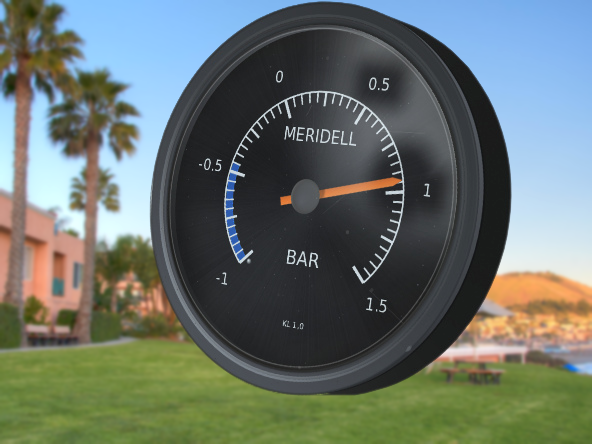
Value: 0.95bar
